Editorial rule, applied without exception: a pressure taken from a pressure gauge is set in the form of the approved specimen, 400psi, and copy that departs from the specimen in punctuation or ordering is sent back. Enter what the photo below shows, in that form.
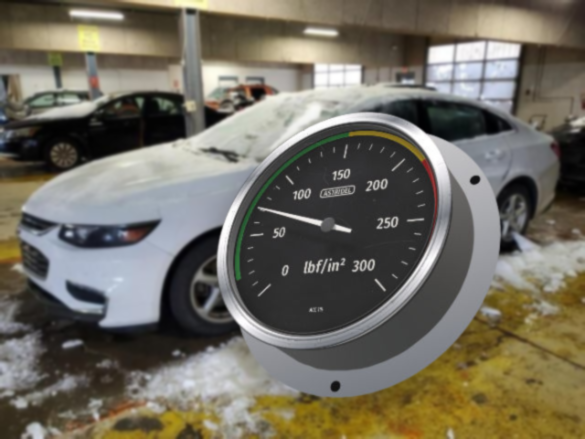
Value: 70psi
